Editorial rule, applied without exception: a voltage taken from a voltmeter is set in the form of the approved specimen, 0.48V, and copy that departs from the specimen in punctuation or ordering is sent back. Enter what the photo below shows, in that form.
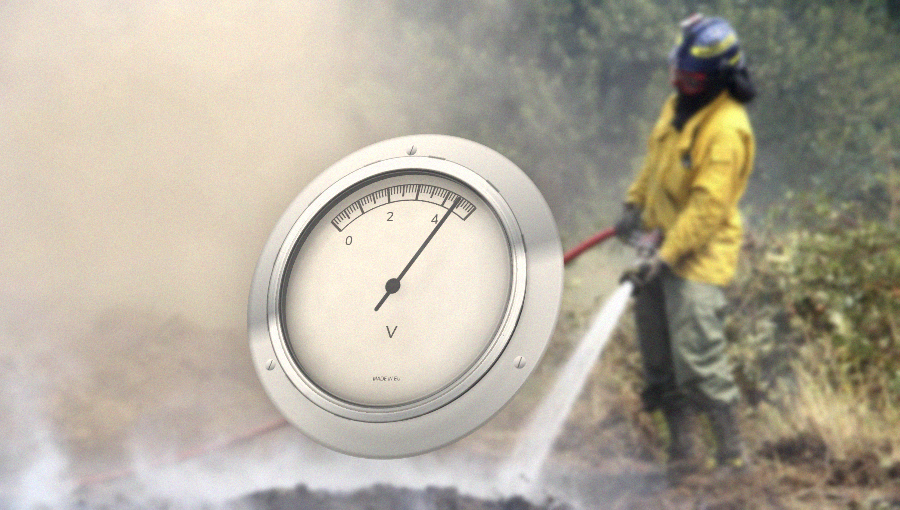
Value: 4.5V
